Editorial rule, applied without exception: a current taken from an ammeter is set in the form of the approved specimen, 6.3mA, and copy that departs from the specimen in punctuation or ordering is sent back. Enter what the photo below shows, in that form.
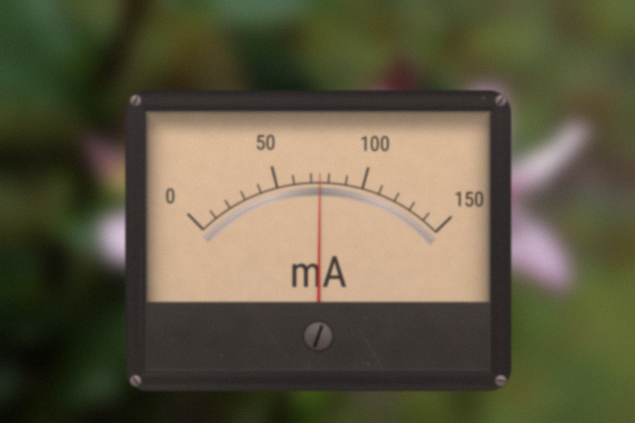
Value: 75mA
